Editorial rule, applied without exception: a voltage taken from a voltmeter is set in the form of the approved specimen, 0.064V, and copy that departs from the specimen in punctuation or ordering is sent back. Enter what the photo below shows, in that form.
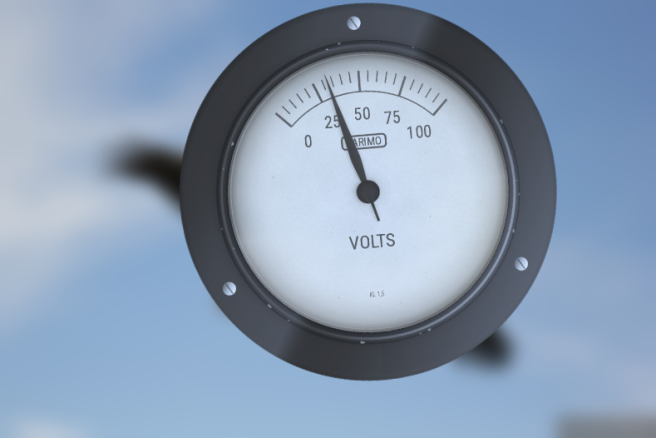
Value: 32.5V
